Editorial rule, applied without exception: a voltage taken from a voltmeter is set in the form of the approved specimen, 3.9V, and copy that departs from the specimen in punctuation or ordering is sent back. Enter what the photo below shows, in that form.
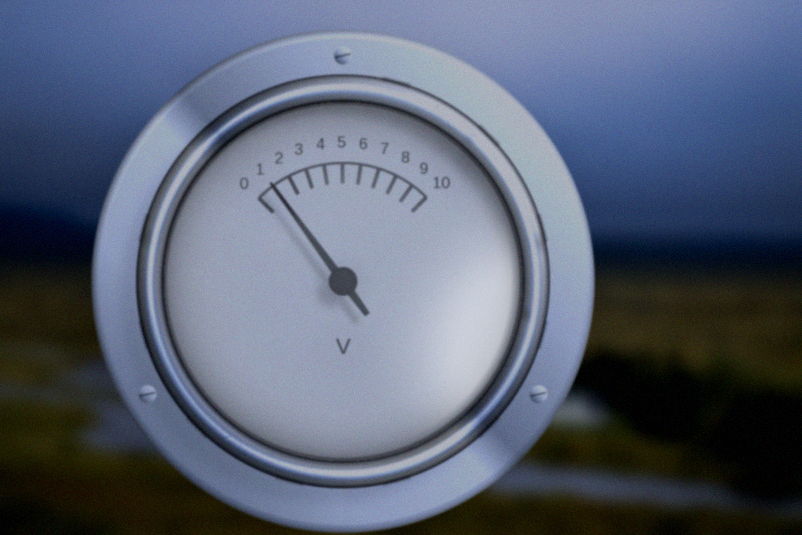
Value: 1V
